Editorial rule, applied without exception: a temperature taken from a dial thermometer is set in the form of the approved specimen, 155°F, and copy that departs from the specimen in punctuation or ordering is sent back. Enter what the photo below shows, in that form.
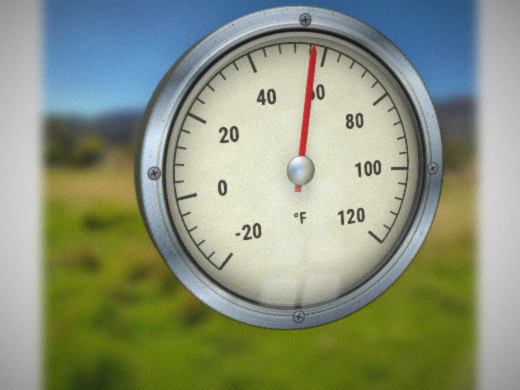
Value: 56°F
